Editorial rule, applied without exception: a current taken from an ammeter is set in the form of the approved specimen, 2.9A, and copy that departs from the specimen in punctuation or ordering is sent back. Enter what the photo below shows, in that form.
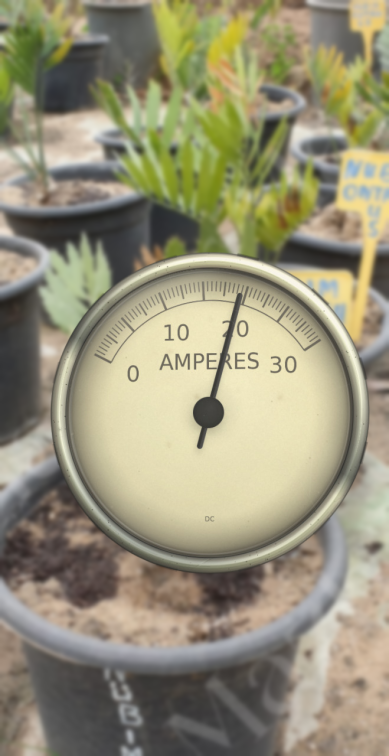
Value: 19.5A
